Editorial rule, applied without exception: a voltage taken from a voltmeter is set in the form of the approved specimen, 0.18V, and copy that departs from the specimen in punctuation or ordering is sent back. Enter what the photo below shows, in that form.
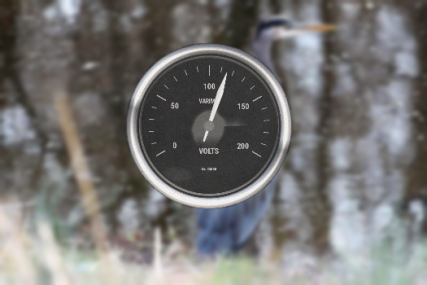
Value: 115V
